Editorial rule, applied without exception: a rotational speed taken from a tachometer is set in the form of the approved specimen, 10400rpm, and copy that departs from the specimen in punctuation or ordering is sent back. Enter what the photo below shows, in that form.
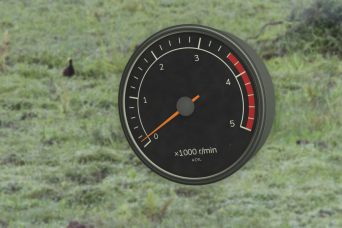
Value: 100rpm
